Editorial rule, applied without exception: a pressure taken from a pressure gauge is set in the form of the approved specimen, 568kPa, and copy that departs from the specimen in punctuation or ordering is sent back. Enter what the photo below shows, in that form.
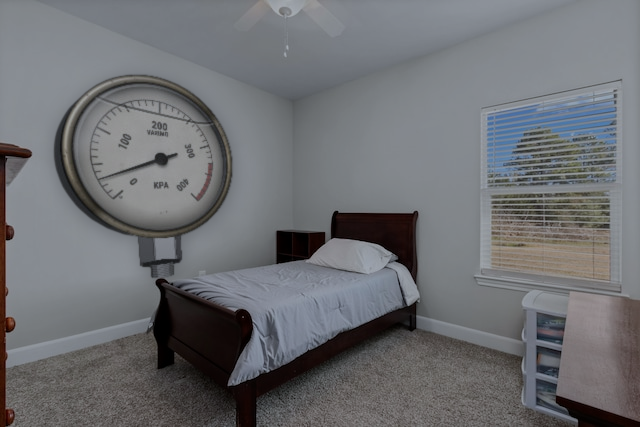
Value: 30kPa
